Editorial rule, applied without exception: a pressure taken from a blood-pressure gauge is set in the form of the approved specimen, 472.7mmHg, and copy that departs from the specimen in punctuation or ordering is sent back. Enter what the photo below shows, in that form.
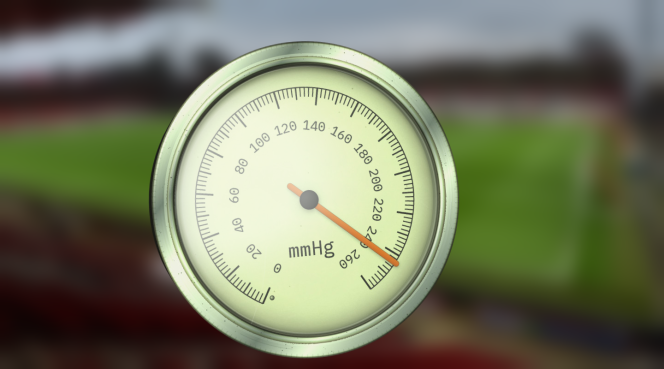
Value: 244mmHg
